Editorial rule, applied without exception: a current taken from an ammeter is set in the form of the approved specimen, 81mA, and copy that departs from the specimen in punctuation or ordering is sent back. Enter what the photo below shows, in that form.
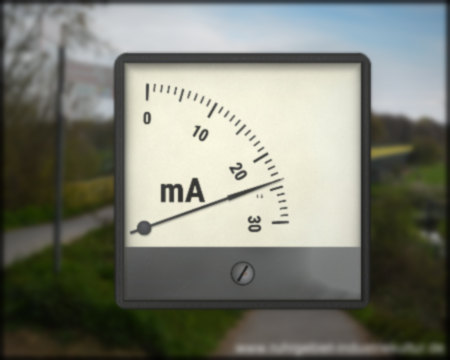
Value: 24mA
